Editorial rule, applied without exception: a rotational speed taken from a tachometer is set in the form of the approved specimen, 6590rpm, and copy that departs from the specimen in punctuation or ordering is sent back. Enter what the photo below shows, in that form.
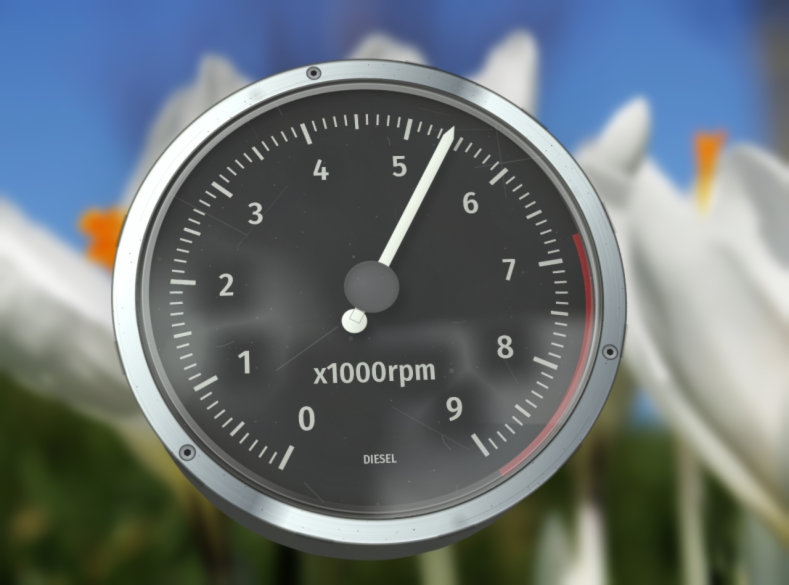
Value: 5400rpm
